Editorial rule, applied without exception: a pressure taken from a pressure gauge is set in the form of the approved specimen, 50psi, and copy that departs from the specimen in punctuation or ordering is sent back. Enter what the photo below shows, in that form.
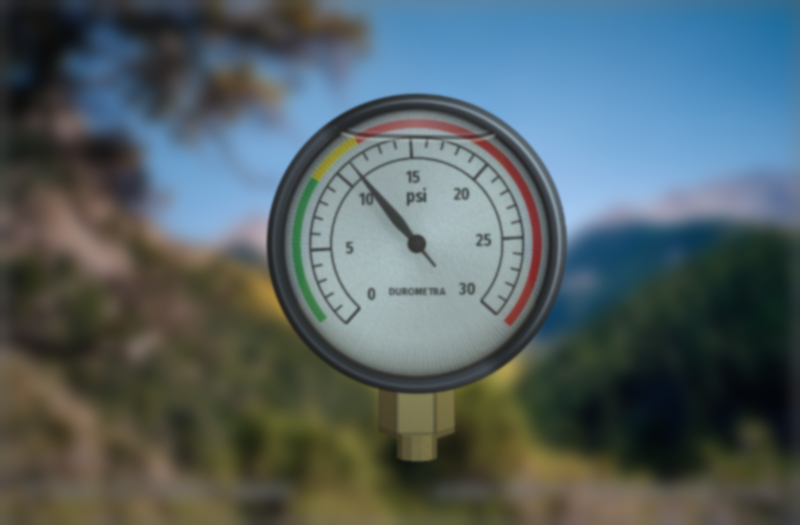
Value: 11psi
